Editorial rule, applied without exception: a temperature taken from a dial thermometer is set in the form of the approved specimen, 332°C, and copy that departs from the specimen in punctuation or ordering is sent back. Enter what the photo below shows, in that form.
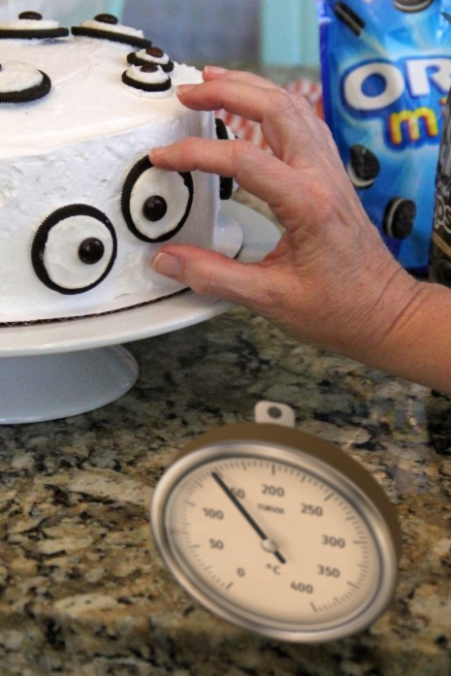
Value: 150°C
